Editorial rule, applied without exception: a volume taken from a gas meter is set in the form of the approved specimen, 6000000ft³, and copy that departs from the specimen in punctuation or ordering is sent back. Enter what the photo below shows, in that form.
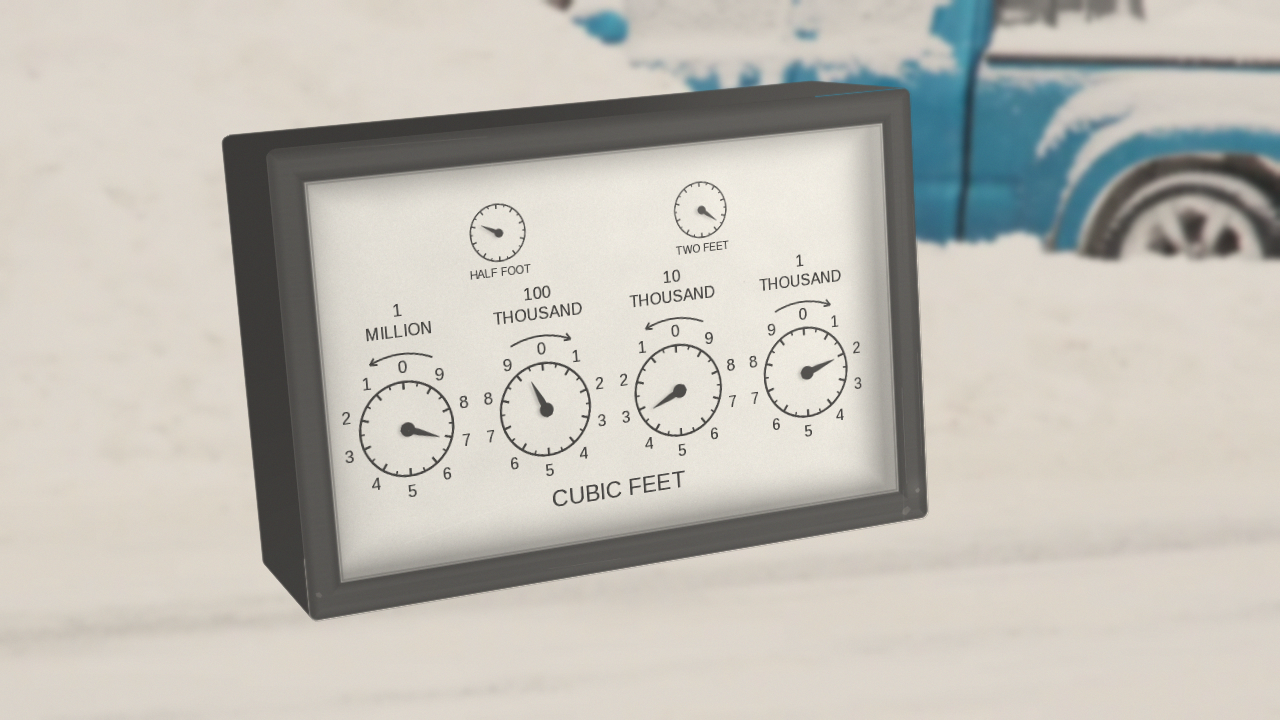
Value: 693200ft³
